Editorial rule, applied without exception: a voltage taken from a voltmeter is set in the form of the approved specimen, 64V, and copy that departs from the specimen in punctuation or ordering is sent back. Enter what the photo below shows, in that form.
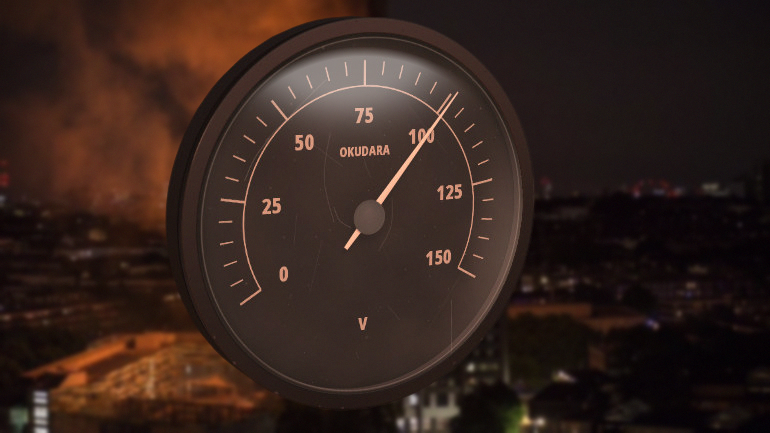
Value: 100V
